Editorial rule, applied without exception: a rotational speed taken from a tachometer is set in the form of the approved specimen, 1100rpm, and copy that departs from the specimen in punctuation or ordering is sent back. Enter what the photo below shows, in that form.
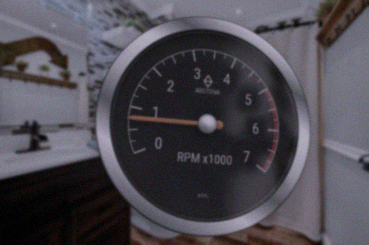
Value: 750rpm
